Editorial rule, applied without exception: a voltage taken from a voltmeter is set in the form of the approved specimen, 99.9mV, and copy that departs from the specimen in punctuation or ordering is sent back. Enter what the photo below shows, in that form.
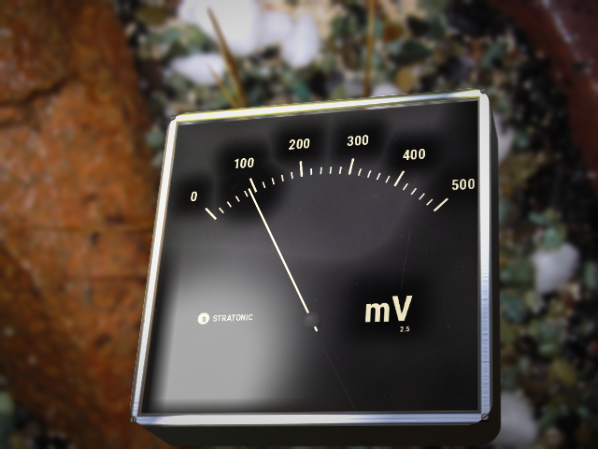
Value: 90mV
